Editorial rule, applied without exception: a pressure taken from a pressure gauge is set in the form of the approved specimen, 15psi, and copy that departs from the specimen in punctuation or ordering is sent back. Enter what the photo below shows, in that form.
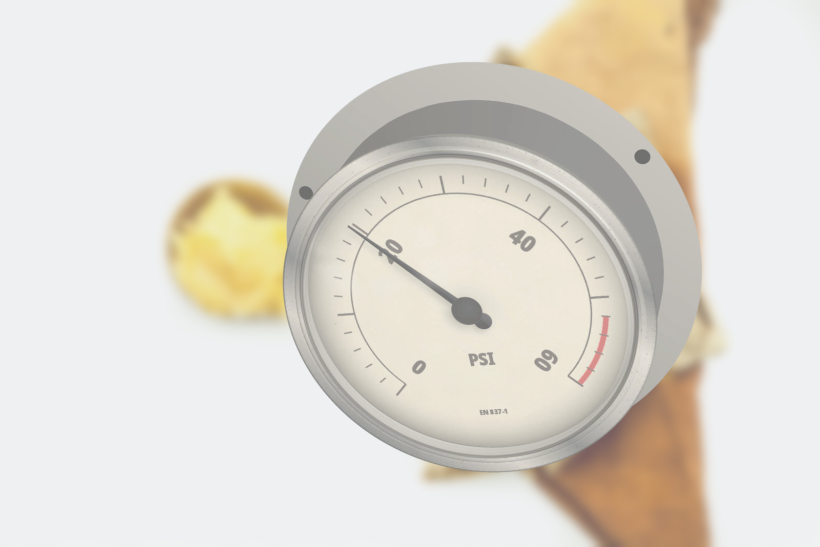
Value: 20psi
